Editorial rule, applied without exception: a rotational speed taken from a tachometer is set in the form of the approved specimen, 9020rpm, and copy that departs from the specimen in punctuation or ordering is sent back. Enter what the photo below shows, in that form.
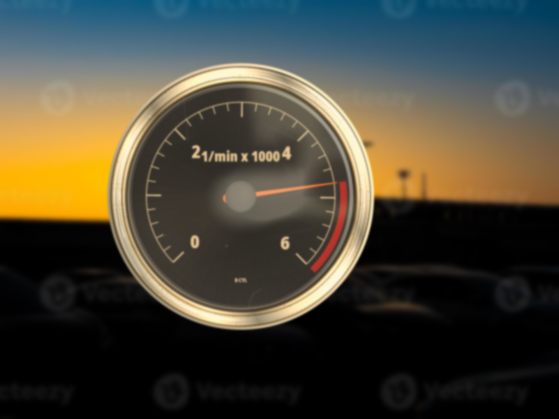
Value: 4800rpm
